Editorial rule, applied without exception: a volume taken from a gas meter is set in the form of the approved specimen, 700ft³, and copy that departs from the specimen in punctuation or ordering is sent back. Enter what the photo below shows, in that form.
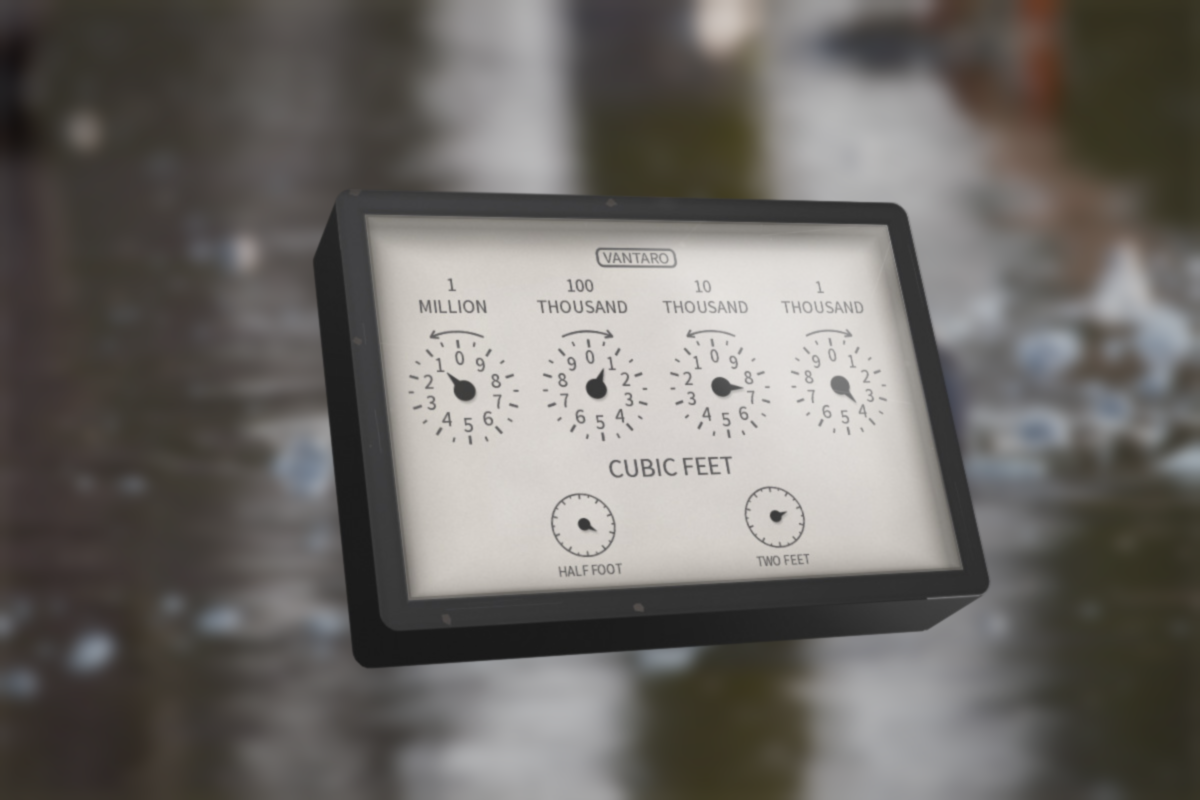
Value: 107400ft³
